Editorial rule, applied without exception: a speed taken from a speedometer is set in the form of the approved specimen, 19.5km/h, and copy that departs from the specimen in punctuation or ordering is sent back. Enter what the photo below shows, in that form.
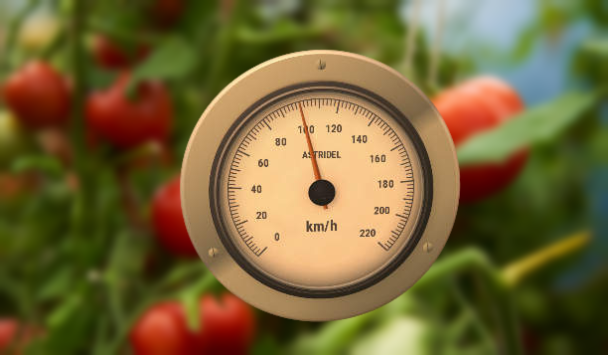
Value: 100km/h
